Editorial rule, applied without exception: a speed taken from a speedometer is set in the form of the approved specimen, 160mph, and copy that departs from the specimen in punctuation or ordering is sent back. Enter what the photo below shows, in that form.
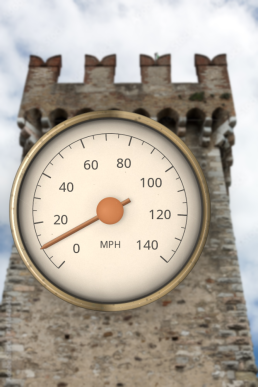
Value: 10mph
